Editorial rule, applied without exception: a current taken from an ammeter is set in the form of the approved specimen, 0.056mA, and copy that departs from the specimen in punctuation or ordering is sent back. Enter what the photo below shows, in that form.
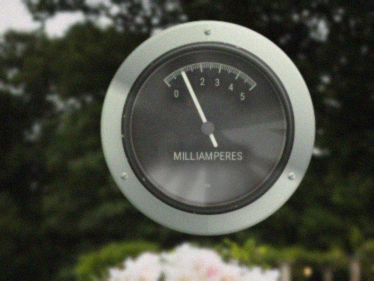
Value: 1mA
